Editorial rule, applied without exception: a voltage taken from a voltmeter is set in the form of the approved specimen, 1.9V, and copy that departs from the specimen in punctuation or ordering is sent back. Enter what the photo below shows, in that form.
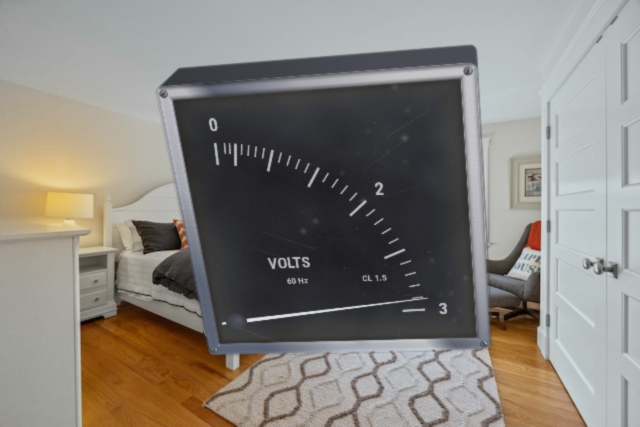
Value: 2.9V
